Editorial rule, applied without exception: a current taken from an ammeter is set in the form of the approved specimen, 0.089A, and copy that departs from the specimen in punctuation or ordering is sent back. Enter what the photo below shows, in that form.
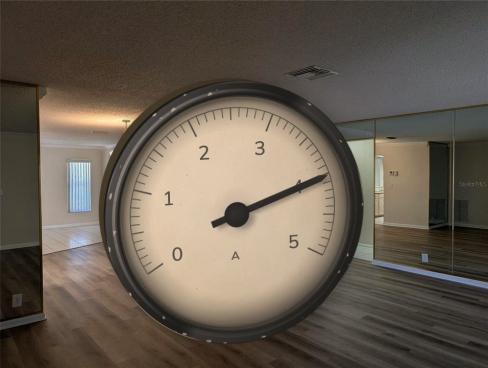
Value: 4A
